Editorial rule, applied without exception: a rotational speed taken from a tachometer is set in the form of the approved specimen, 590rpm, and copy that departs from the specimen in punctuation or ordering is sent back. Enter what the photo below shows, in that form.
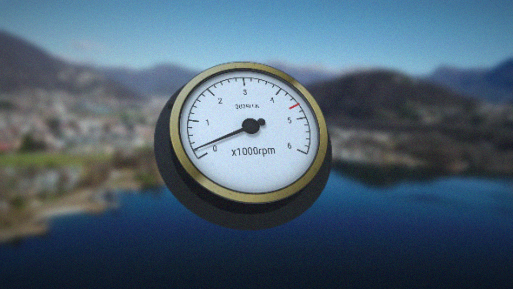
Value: 200rpm
